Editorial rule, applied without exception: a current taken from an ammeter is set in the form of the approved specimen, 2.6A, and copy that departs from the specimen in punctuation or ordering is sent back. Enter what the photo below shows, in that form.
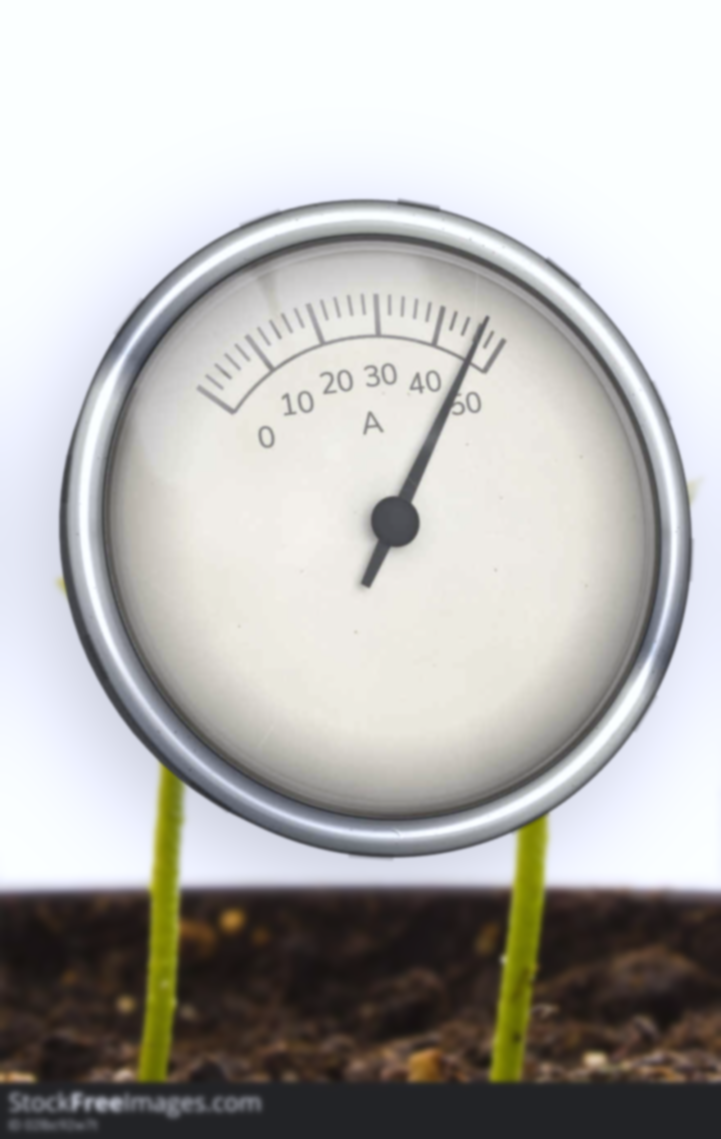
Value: 46A
